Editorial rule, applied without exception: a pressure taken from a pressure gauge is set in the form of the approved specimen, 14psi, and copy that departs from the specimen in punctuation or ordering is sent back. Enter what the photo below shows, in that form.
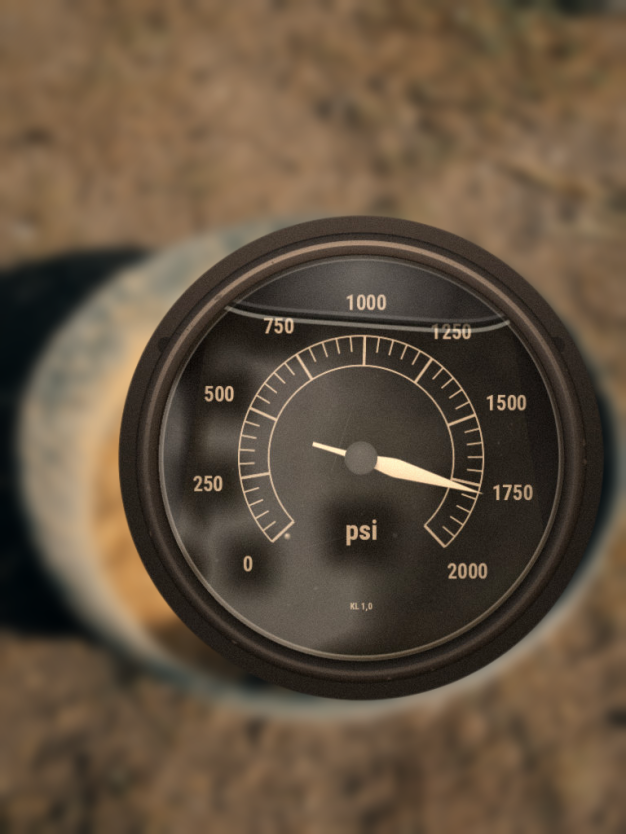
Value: 1775psi
